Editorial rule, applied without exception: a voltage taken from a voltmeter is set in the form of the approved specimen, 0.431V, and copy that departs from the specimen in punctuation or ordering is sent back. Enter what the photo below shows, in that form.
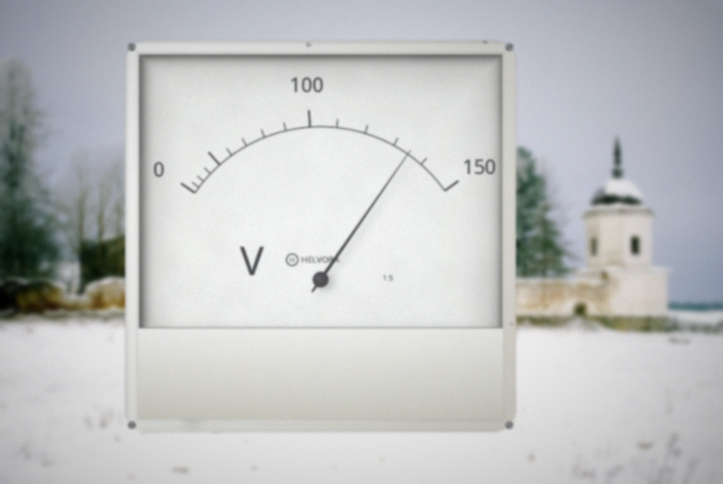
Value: 135V
